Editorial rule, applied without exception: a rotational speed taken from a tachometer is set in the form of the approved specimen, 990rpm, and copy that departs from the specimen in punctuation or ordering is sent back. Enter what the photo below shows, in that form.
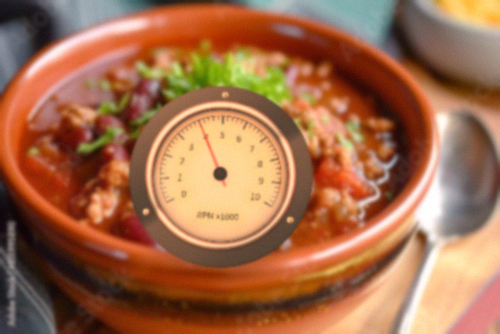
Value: 4000rpm
